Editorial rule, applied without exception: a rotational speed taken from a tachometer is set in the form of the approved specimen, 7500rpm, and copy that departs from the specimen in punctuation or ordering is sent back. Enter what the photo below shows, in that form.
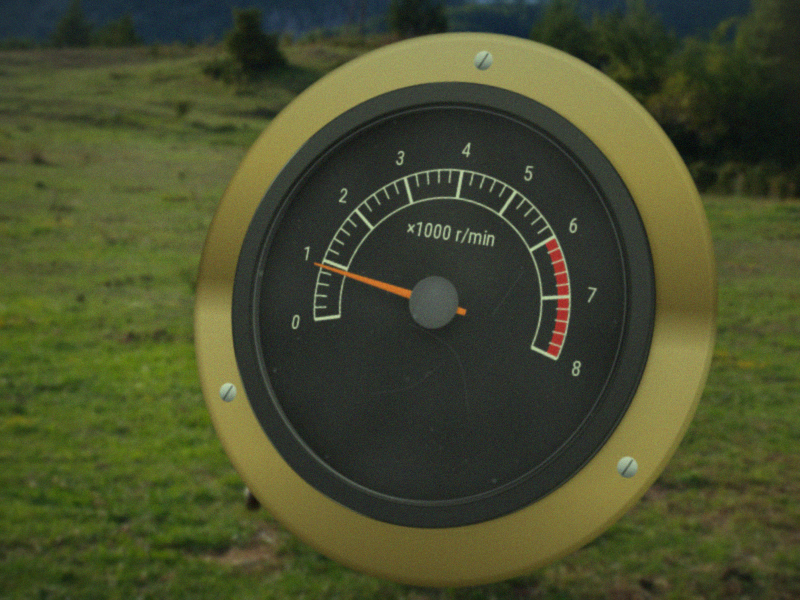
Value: 900rpm
